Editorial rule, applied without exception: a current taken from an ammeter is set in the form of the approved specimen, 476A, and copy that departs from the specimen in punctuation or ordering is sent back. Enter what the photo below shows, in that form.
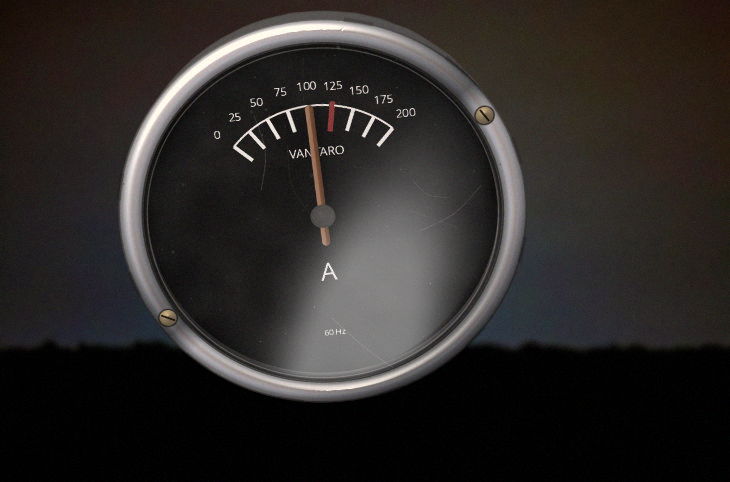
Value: 100A
